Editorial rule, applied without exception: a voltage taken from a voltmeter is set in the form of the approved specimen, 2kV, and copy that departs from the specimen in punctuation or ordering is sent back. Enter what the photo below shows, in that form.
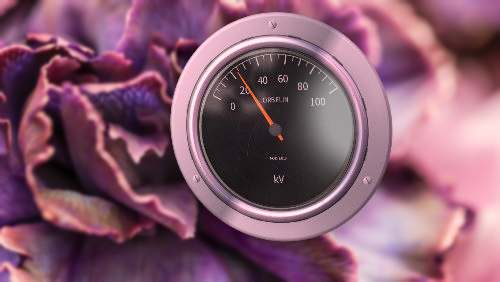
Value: 25kV
